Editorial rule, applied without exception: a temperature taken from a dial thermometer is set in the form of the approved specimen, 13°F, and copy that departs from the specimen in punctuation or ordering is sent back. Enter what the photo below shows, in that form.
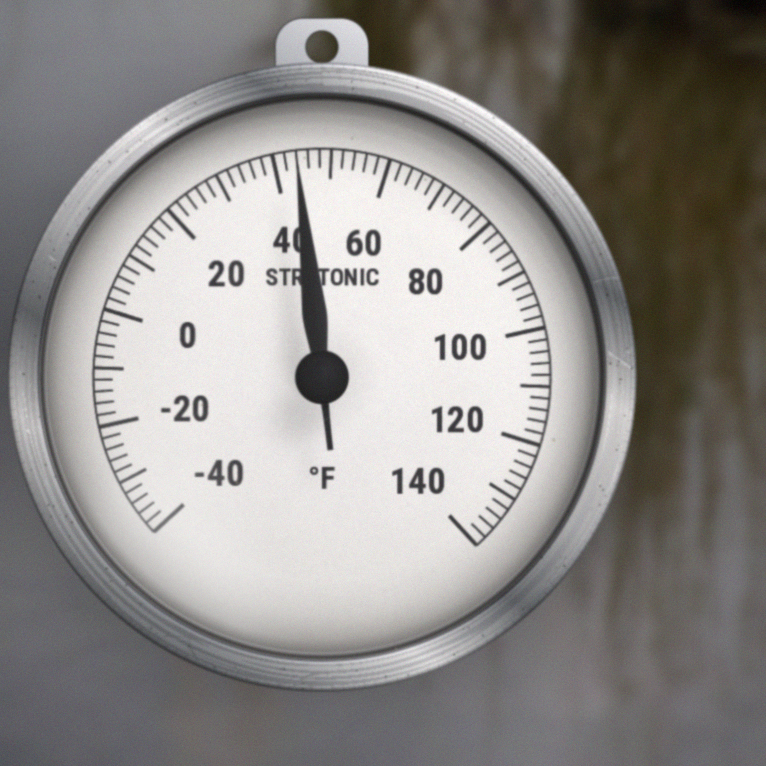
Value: 44°F
